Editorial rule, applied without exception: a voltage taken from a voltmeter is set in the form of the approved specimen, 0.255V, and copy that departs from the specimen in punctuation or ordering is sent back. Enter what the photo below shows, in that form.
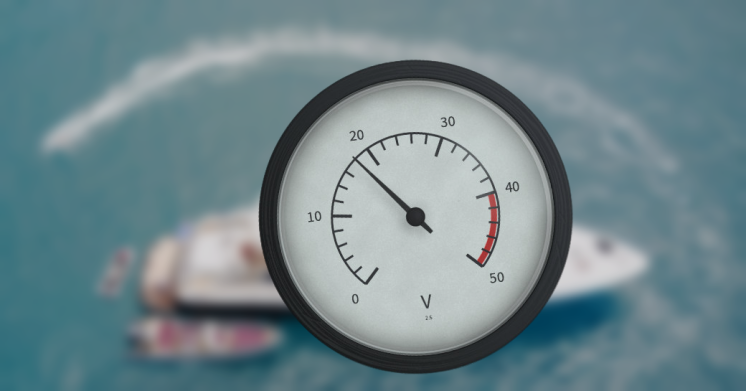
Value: 18V
